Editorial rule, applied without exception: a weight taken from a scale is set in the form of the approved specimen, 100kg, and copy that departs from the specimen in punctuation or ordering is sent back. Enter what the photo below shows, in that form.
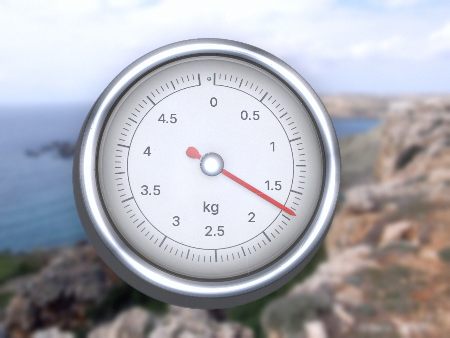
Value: 1.7kg
